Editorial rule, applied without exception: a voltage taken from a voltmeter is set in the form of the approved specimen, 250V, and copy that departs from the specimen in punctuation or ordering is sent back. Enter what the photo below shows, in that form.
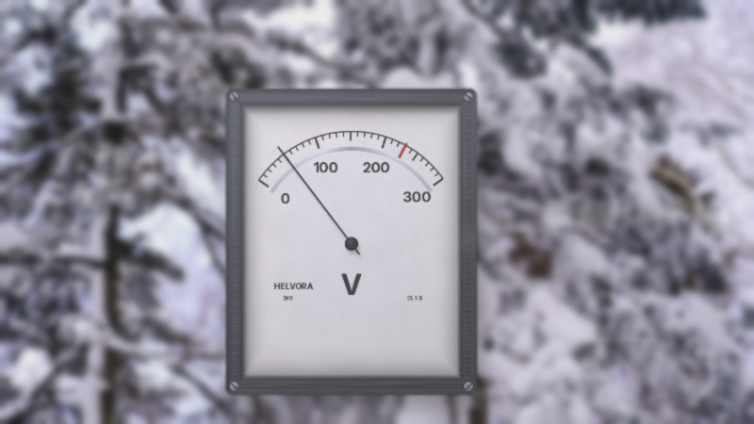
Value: 50V
